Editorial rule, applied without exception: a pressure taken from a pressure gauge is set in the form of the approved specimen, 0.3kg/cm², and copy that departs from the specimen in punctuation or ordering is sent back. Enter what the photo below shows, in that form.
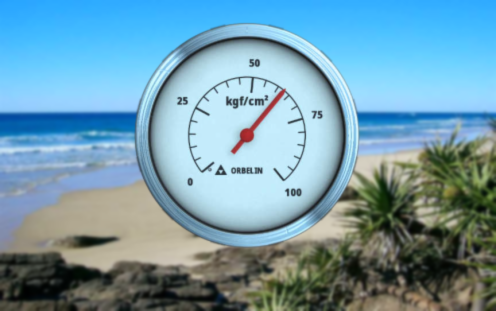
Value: 62.5kg/cm²
